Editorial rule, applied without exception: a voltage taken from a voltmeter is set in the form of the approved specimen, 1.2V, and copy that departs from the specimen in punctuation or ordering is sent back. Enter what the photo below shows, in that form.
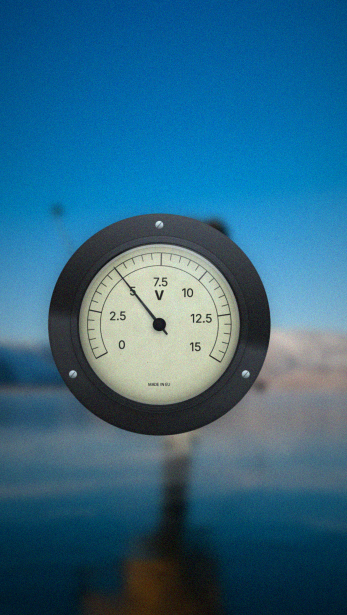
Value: 5V
